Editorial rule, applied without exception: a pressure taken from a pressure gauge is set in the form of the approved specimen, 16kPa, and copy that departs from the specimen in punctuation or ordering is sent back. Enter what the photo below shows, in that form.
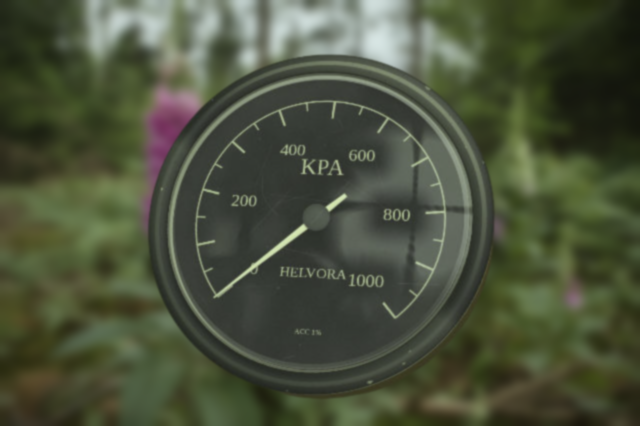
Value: 0kPa
